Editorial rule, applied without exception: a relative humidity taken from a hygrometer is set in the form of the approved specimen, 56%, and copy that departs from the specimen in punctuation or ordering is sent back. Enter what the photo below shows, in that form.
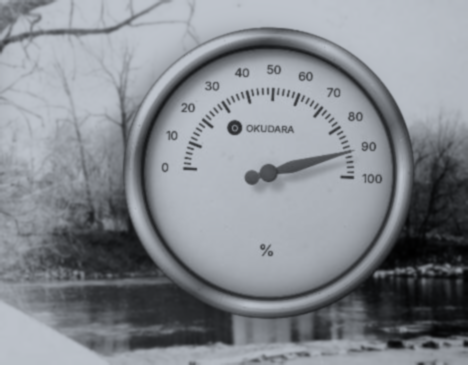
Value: 90%
